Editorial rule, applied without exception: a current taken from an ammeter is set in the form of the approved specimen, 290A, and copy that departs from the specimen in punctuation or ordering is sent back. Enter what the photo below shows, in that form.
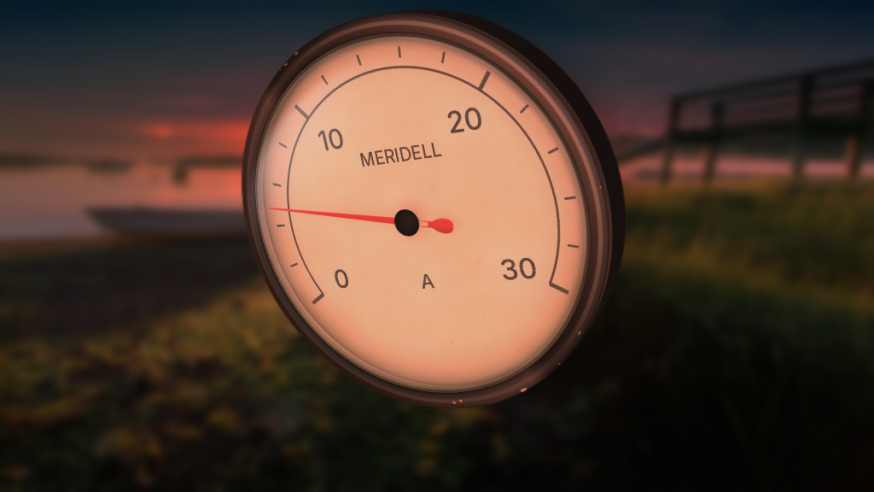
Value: 5A
